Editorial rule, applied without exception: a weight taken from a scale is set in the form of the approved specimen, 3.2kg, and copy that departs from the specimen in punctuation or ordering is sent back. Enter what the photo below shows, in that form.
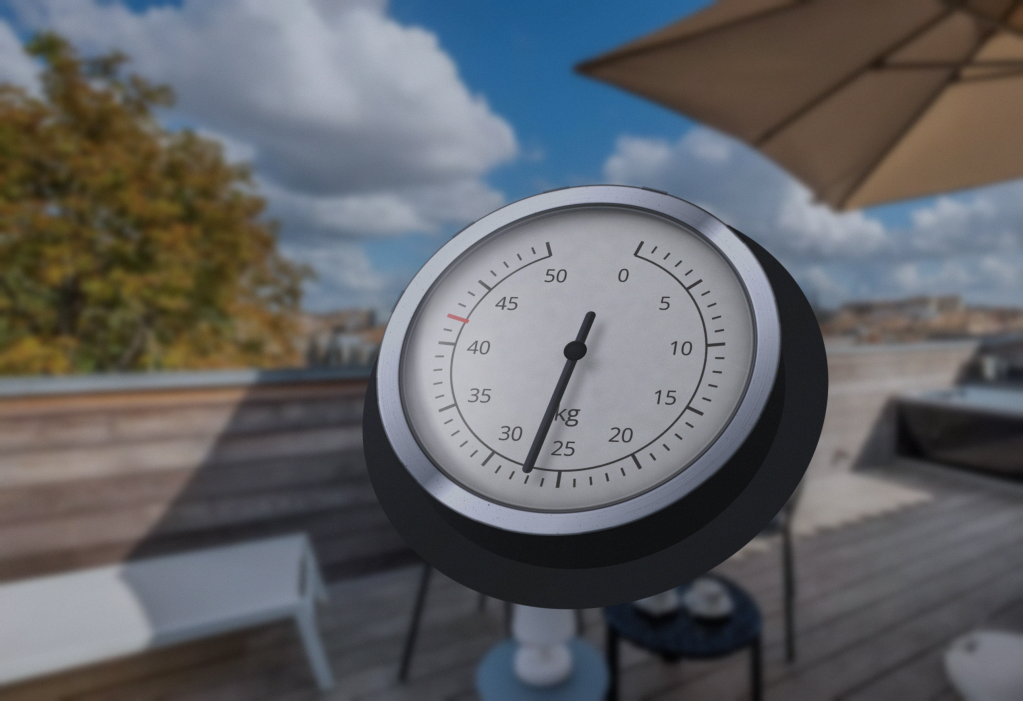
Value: 27kg
